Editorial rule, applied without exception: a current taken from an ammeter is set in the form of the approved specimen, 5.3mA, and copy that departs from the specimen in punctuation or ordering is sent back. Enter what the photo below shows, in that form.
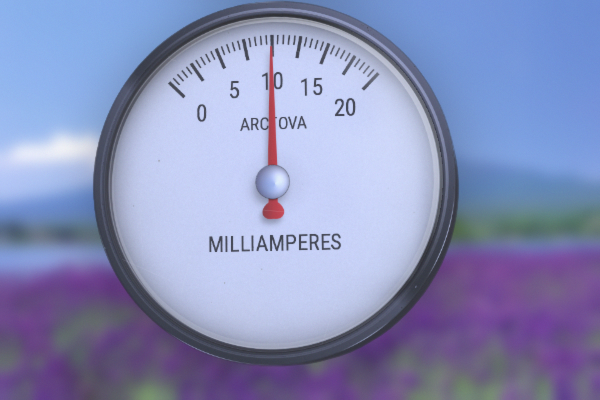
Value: 10mA
